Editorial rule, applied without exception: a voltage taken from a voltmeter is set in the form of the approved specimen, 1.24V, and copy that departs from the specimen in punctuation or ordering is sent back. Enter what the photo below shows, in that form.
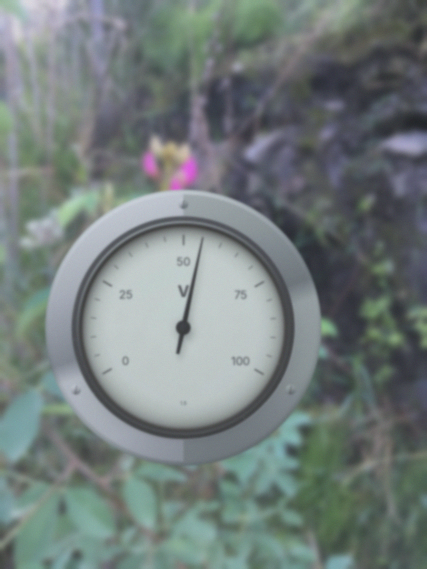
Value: 55V
